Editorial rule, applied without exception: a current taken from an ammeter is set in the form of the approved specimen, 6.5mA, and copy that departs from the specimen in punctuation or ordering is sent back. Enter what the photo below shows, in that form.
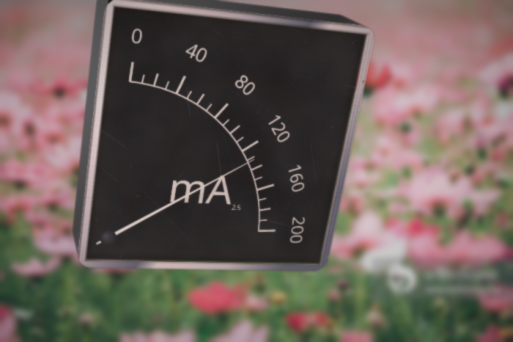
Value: 130mA
